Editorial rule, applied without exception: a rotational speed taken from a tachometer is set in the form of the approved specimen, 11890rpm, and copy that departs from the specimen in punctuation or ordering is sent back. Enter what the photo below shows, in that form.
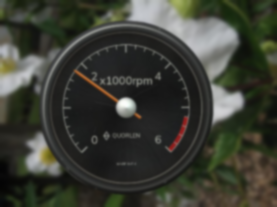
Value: 1800rpm
